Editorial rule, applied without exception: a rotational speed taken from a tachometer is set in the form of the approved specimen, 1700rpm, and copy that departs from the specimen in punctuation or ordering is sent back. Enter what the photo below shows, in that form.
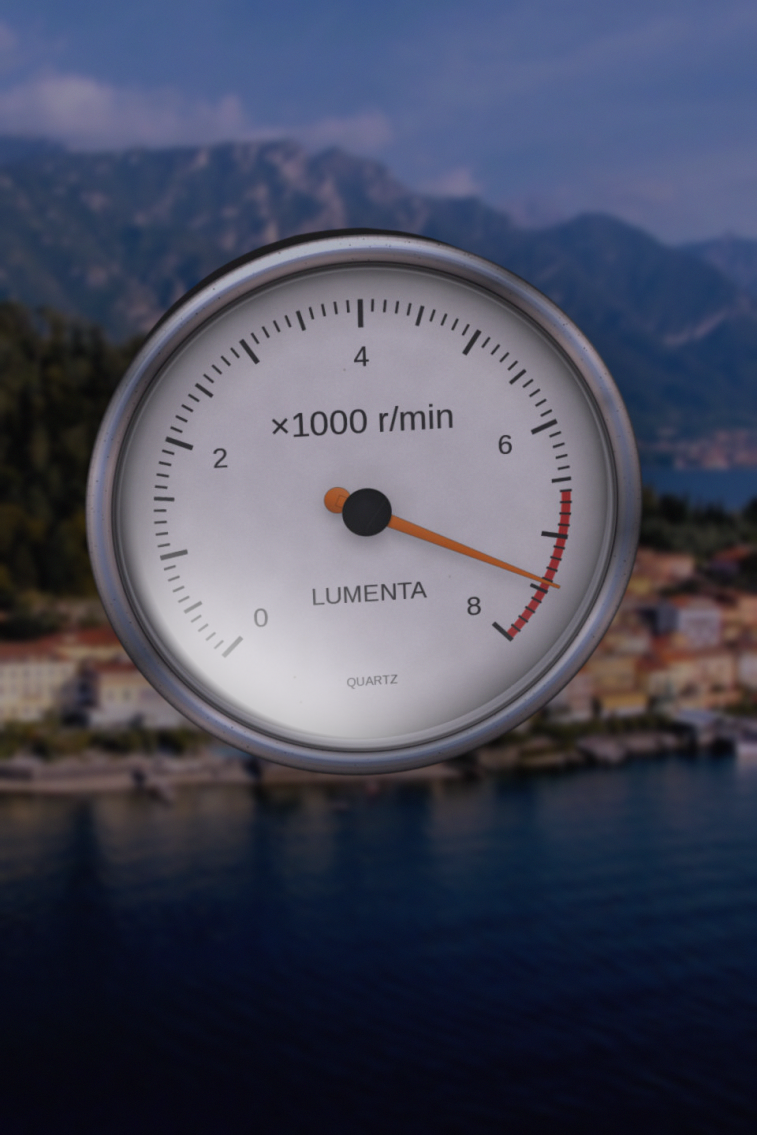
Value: 7400rpm
